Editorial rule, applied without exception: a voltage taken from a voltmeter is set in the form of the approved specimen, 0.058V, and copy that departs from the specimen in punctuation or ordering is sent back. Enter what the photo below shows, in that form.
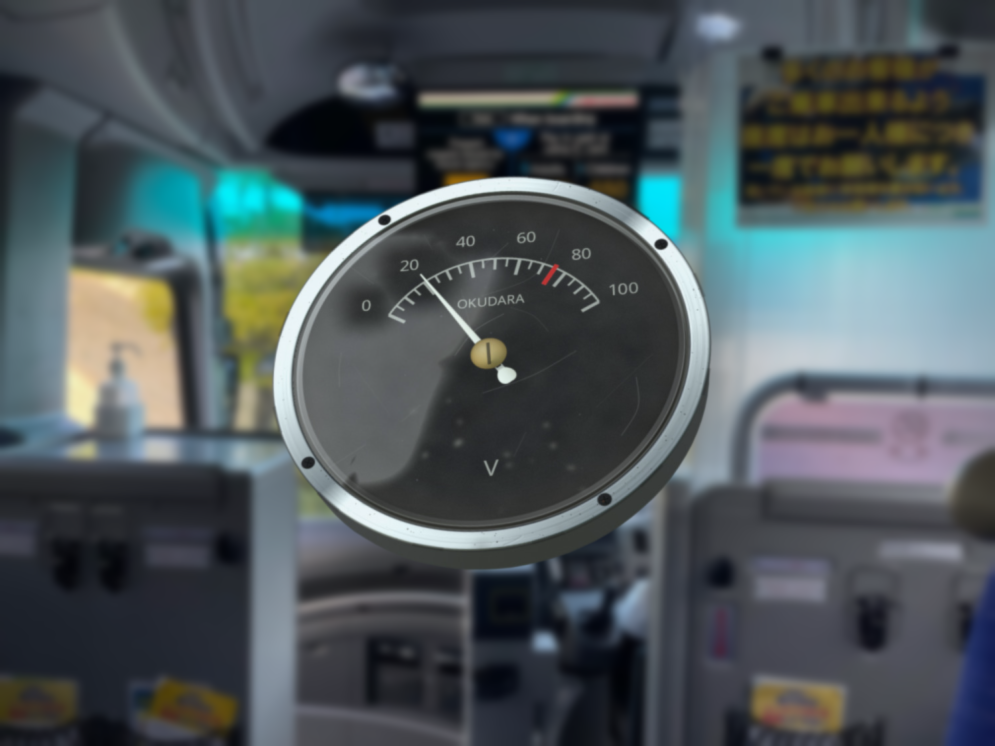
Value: 20V
